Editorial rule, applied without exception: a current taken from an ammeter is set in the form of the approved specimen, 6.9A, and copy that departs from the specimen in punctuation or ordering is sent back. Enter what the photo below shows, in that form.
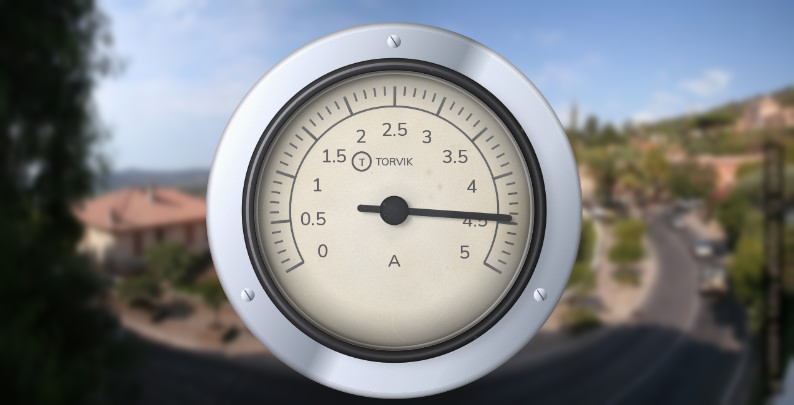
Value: 4.45A
